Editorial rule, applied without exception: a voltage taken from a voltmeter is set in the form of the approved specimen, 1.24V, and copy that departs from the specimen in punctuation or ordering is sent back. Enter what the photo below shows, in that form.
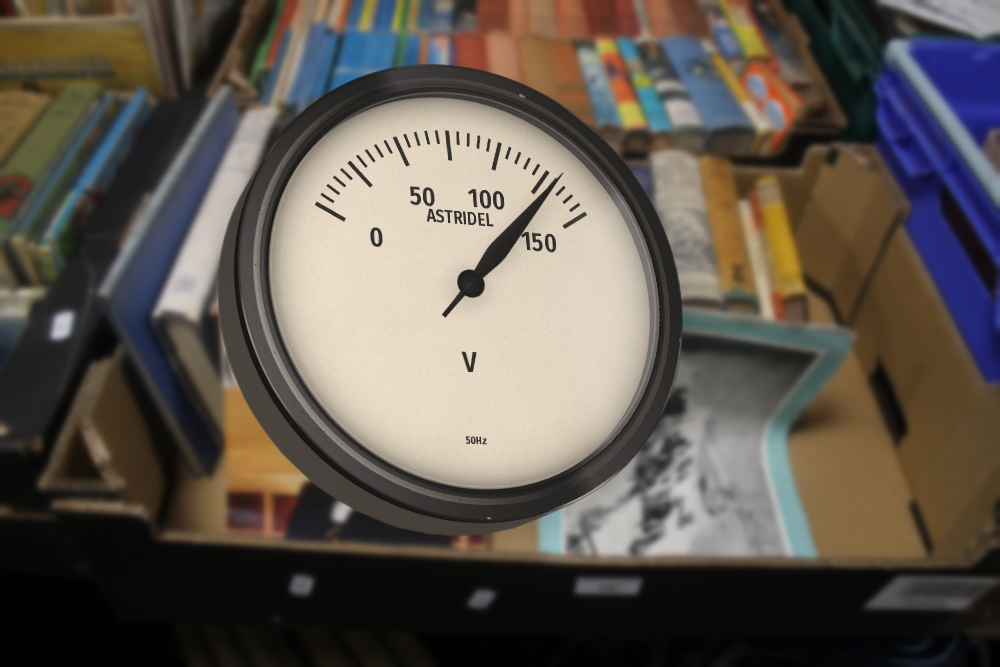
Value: 130V
